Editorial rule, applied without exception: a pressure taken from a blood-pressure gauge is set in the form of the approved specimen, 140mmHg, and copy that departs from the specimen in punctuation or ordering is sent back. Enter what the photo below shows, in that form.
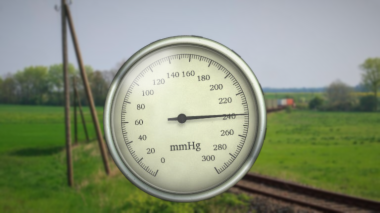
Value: 240mmHg
